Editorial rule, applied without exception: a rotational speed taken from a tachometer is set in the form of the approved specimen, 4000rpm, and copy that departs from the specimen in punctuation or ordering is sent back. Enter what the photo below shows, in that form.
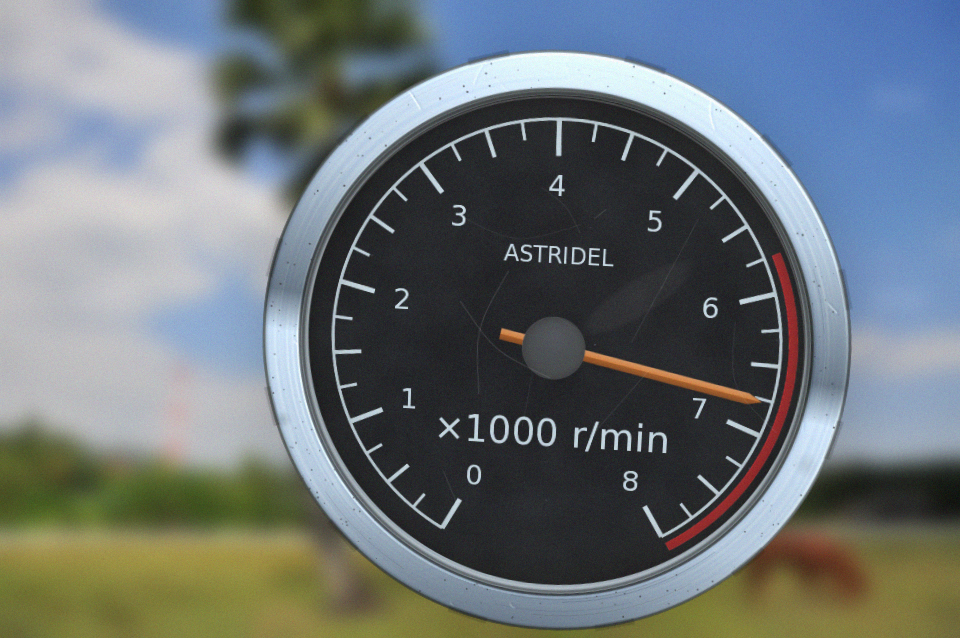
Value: 6750rpm
